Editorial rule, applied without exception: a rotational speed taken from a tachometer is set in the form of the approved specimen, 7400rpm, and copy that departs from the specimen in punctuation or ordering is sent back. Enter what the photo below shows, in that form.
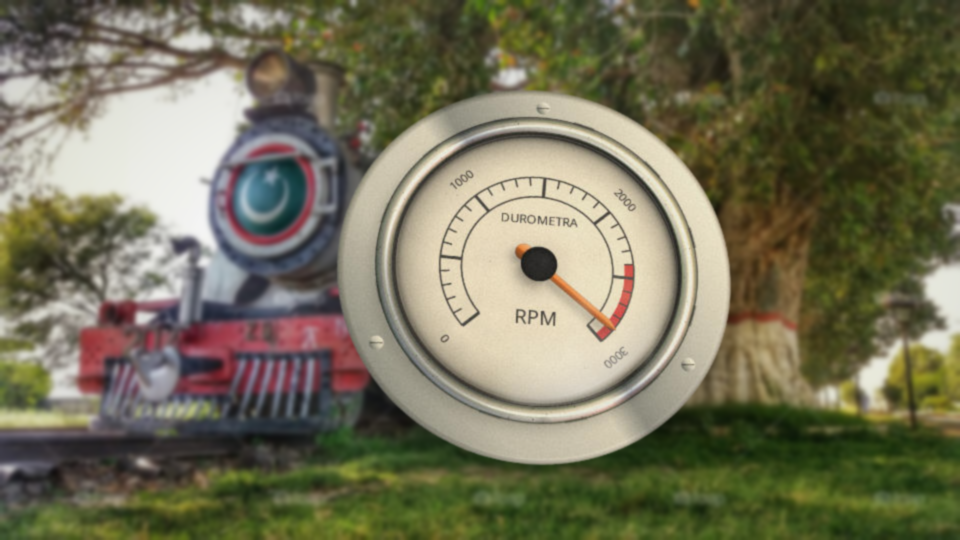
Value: 2900rpm
